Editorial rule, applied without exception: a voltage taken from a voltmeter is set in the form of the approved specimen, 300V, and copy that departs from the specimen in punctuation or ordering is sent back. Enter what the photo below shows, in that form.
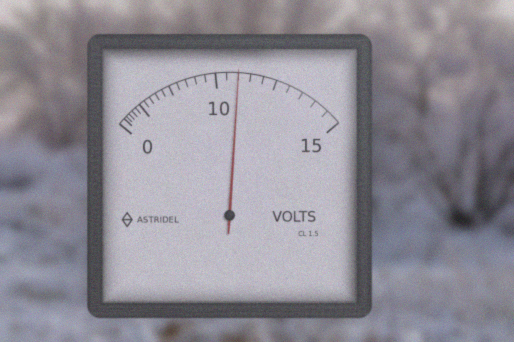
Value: 11V
